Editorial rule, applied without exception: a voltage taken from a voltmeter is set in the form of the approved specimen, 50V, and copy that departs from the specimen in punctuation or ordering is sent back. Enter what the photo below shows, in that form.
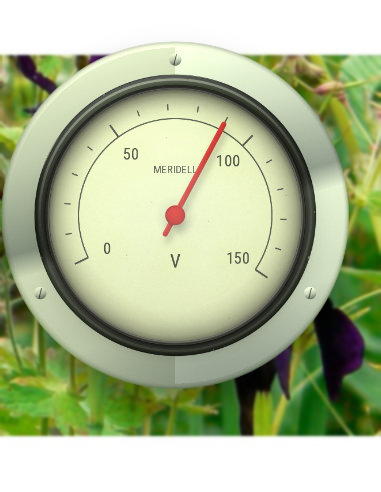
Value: 90V
